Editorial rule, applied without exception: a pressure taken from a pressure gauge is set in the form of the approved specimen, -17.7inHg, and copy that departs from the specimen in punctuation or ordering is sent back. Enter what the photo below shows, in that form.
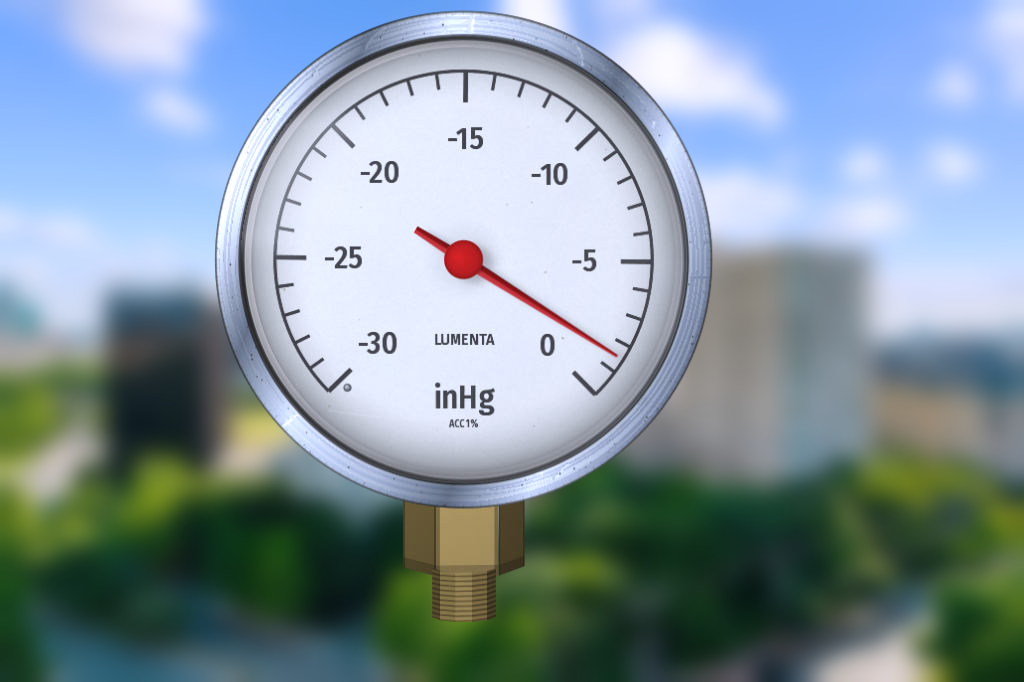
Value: -1.5inHg
